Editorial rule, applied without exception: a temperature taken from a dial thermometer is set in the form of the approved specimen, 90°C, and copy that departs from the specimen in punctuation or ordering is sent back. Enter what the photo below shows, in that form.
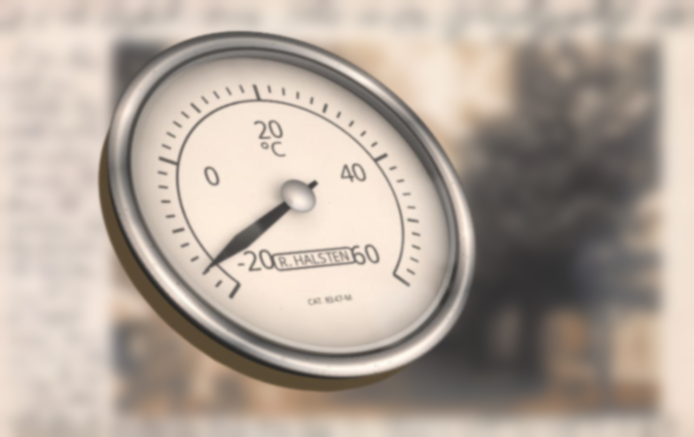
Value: -16°C
